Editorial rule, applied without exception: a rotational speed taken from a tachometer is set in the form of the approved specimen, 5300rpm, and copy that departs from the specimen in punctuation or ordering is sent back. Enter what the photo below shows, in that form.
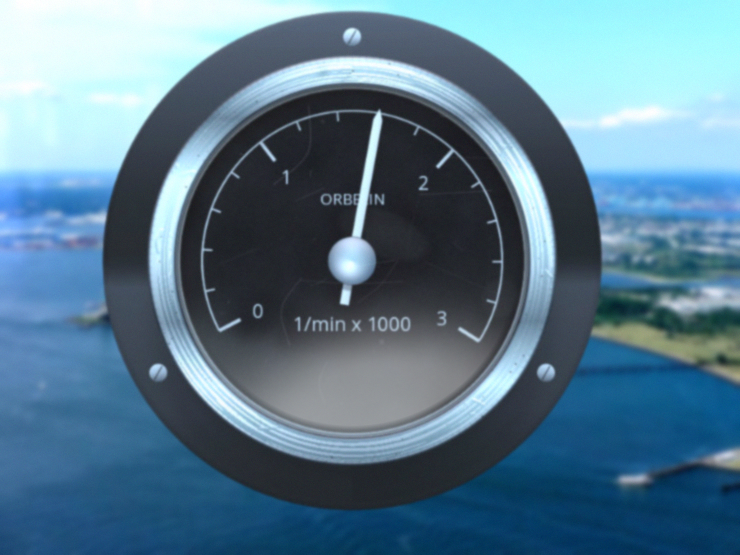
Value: 1600rpm
